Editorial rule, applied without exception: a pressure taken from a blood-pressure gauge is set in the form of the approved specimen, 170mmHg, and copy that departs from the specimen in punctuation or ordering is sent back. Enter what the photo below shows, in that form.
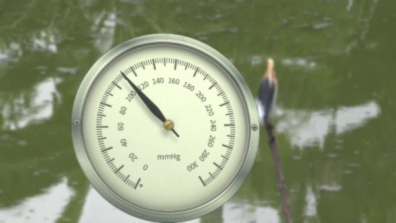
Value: 110mmHg
